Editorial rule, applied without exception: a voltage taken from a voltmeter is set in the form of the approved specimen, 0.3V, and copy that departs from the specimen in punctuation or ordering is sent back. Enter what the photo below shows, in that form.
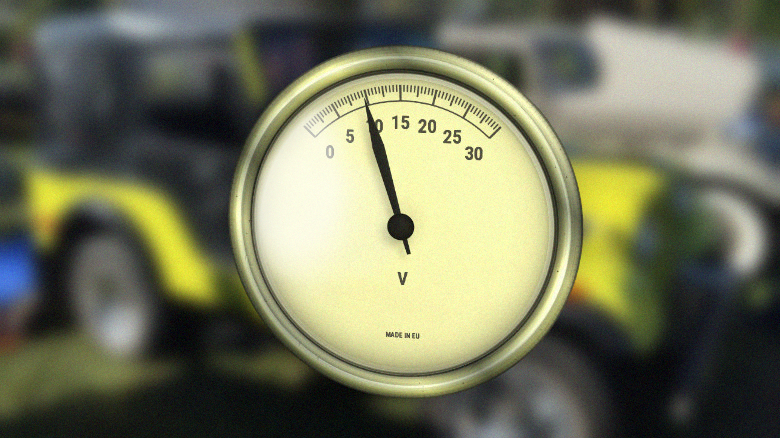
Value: 10V
